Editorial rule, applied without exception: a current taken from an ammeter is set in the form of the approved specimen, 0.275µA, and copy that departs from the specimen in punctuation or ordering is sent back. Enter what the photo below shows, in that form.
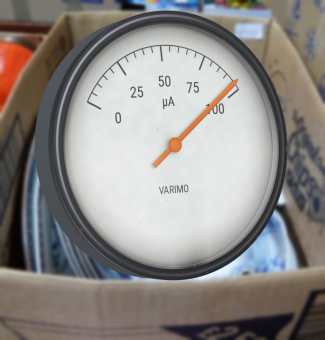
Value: 95µA
